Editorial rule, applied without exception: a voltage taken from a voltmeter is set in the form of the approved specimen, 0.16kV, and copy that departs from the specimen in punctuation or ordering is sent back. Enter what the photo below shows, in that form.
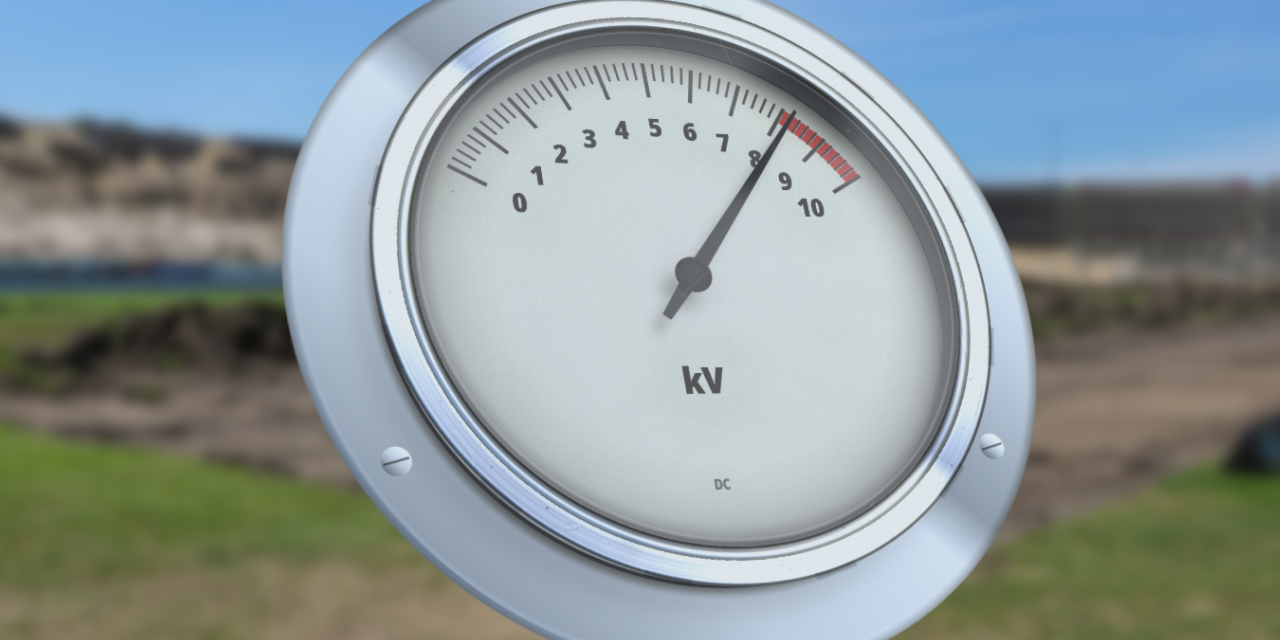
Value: 8.2kV
